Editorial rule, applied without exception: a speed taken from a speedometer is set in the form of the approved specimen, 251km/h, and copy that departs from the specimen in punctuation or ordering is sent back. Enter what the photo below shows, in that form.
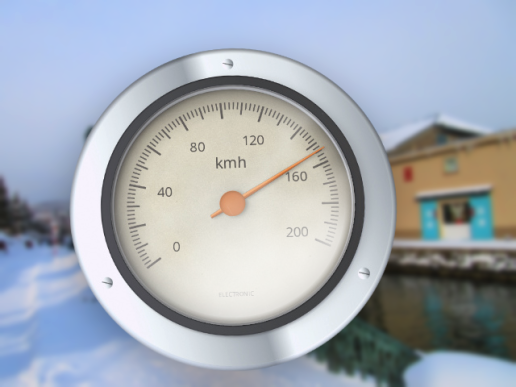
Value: 154km/h
